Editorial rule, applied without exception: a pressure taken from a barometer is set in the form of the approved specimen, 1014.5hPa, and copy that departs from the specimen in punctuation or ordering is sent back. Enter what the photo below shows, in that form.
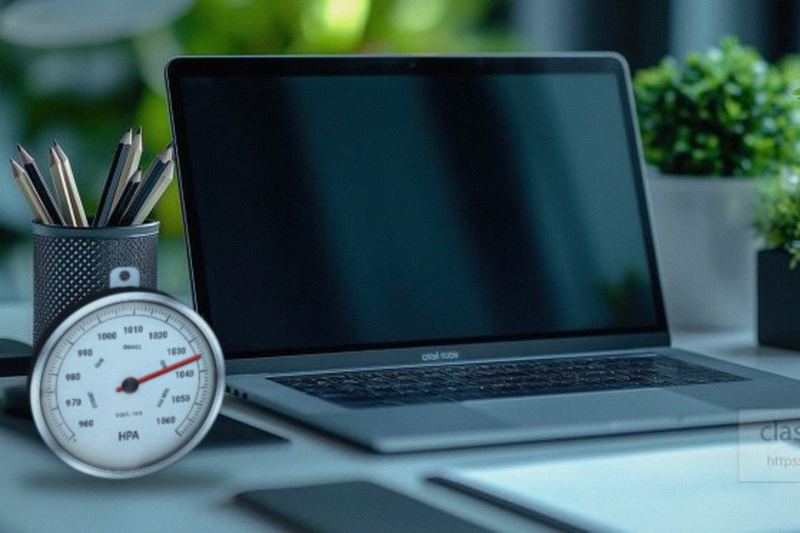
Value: 1035hPa
